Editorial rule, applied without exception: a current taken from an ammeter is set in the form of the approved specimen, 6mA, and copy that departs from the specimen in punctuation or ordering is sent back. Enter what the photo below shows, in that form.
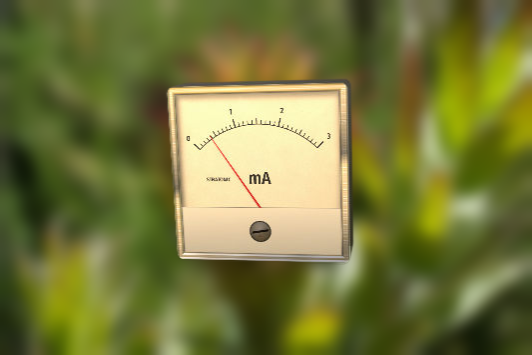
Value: 0.4mA
